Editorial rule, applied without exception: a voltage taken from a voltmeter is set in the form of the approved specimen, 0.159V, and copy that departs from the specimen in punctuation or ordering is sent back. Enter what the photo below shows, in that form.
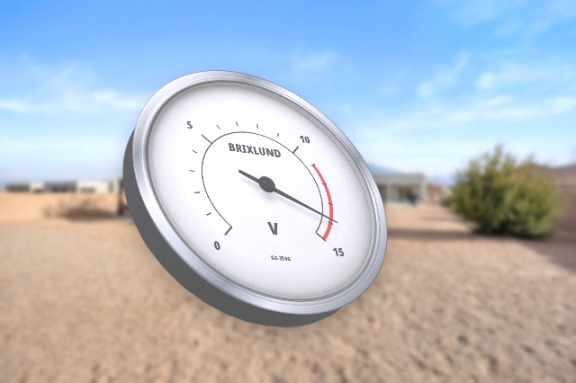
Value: 14V
